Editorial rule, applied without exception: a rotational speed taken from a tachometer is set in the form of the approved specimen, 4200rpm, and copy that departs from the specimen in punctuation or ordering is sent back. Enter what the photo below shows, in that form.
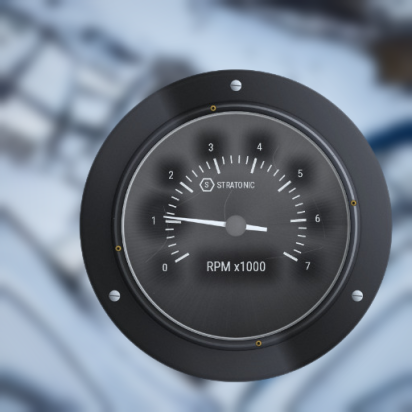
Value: 1100rpm
